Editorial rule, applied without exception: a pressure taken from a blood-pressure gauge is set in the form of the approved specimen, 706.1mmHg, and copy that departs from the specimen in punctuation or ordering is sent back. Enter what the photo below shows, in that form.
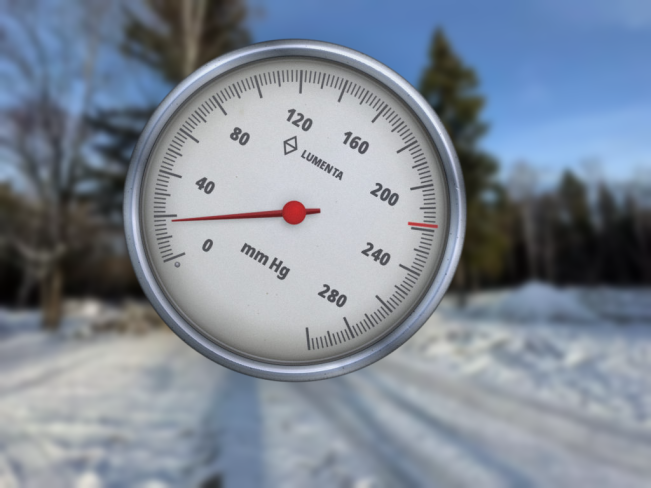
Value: 18mmHg
